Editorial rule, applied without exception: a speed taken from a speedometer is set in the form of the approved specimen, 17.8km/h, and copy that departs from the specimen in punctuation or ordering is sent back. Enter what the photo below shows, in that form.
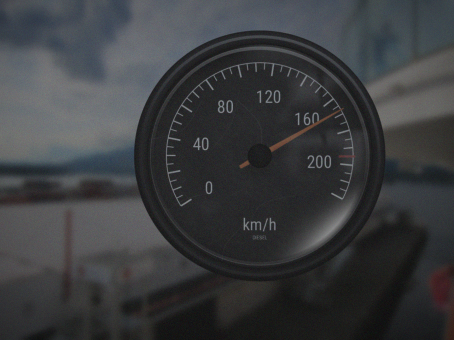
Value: 167.5km/h
